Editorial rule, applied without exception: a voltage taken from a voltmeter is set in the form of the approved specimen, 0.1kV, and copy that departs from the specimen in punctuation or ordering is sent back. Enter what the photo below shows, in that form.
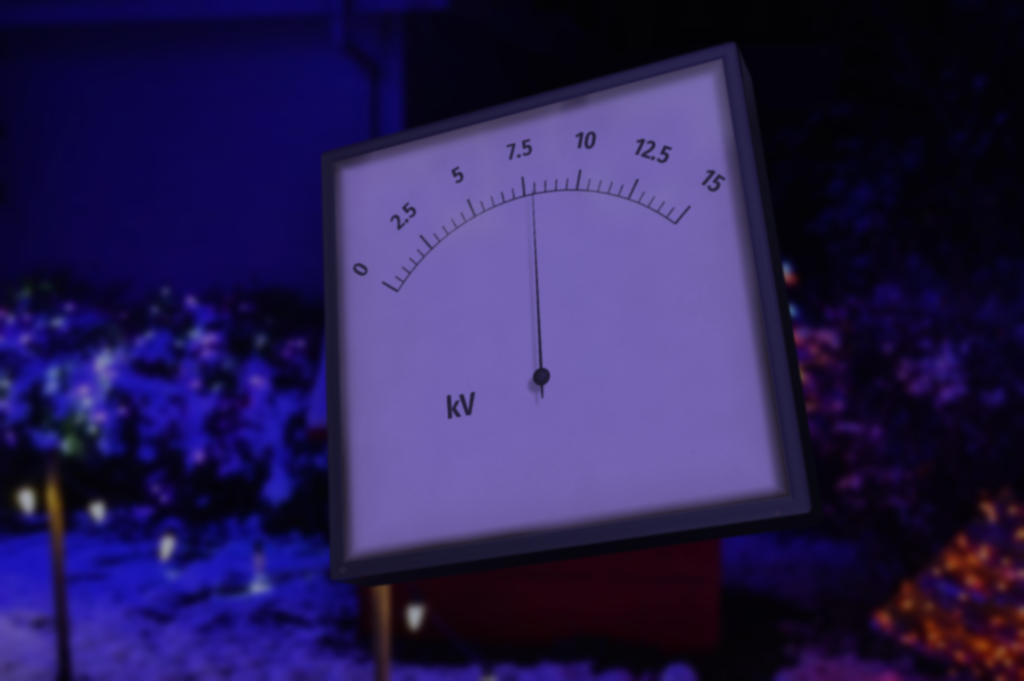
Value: 8kV
